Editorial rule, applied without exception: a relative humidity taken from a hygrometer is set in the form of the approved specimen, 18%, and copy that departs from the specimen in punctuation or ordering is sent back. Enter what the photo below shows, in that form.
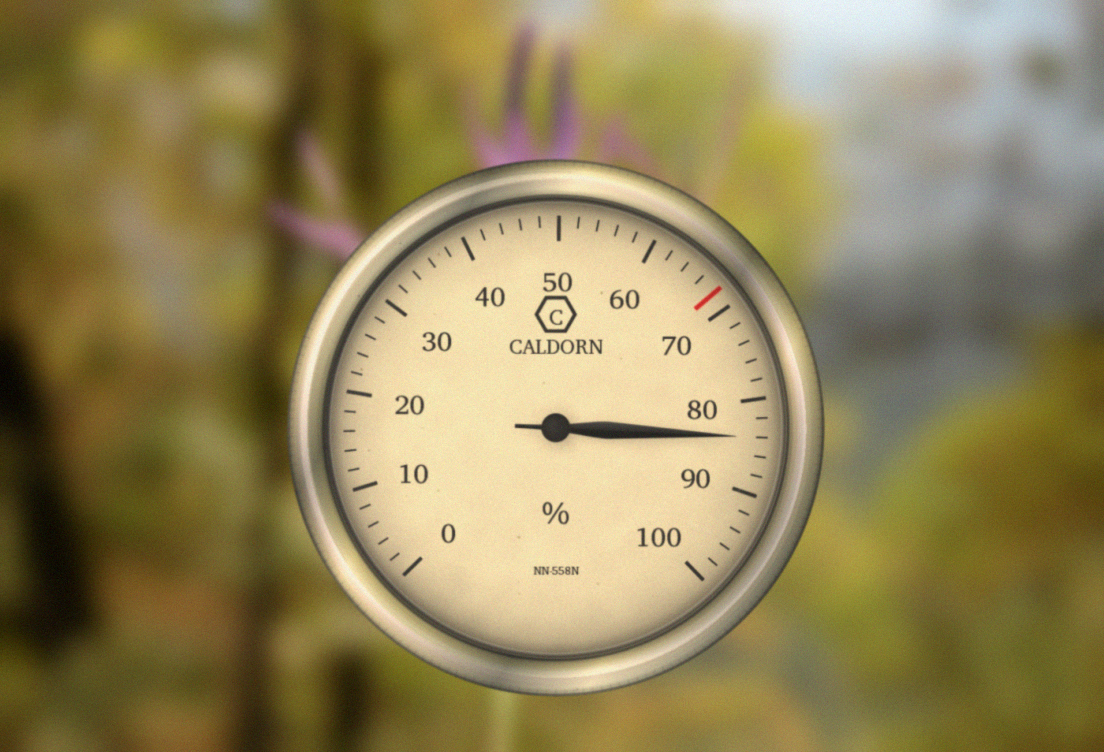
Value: 84%
